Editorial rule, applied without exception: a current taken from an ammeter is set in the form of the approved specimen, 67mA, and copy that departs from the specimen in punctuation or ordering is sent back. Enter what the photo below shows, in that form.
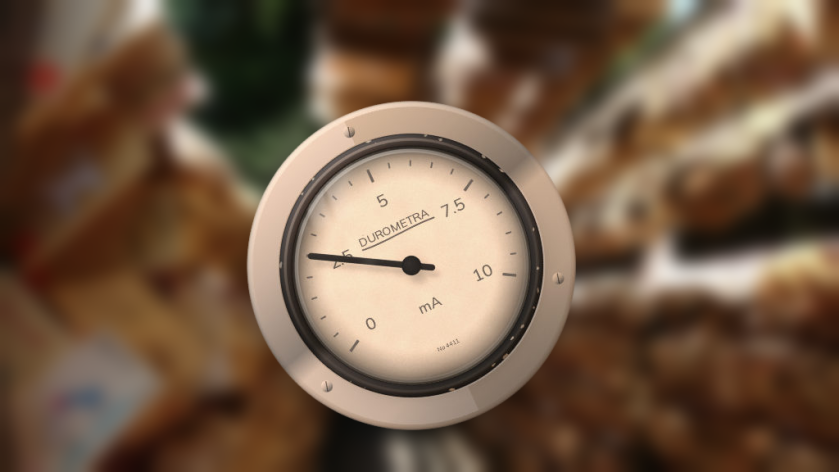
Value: 2.5mA
